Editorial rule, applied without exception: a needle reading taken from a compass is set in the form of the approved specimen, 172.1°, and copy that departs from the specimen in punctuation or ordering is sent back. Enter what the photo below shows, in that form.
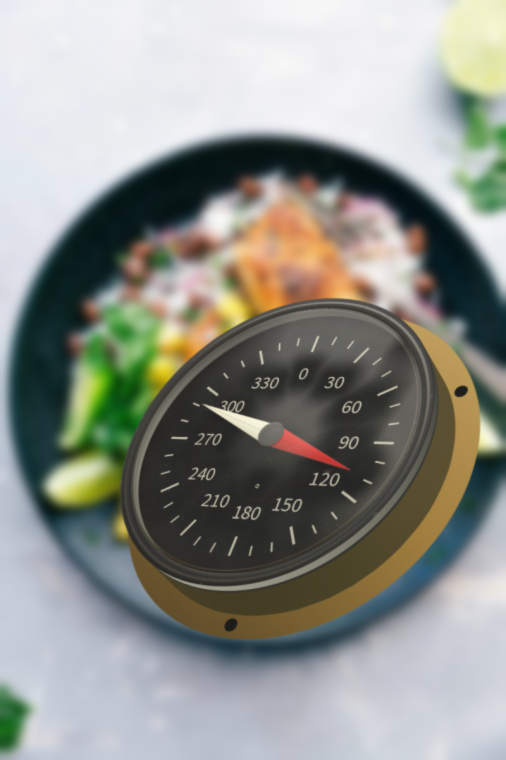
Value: 110°
